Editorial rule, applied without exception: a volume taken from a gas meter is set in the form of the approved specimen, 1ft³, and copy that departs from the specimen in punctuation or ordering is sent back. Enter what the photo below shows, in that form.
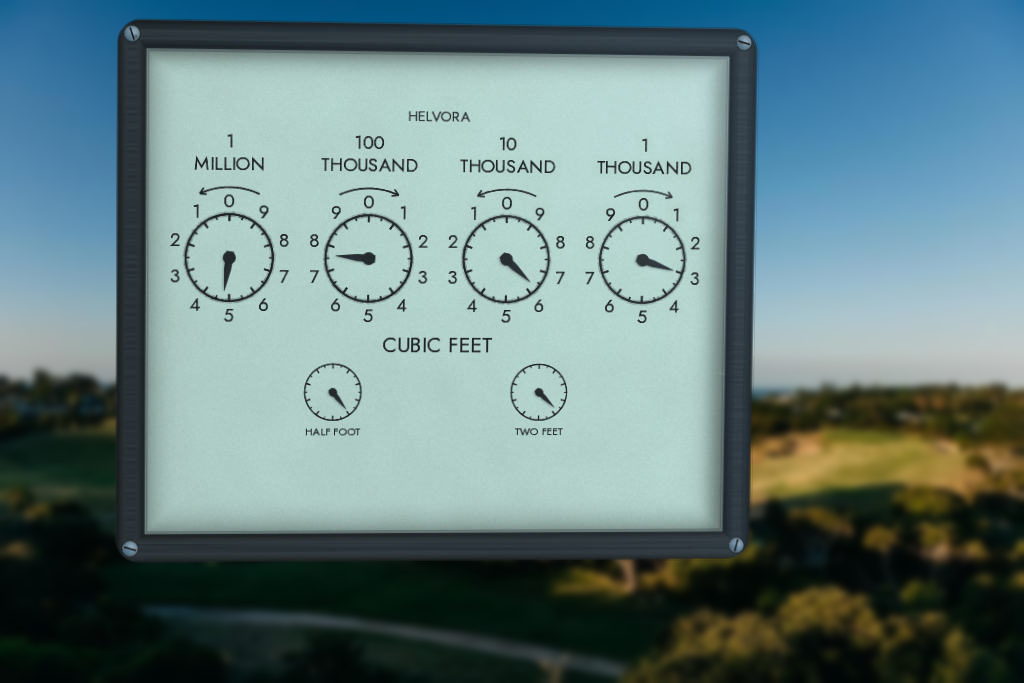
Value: 476300ft³
